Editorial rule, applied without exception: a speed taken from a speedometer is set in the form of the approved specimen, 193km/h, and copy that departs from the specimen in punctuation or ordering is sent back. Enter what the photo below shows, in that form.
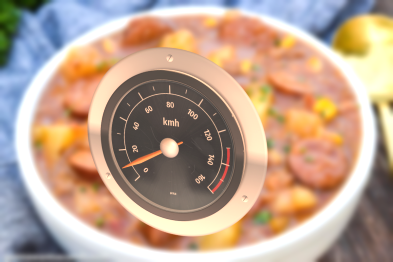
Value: 10km/h
